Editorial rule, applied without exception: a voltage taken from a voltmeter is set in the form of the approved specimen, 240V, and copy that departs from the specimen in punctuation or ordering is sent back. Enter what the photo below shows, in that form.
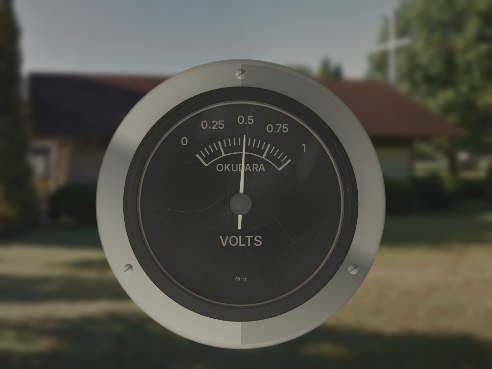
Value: 0.5V
